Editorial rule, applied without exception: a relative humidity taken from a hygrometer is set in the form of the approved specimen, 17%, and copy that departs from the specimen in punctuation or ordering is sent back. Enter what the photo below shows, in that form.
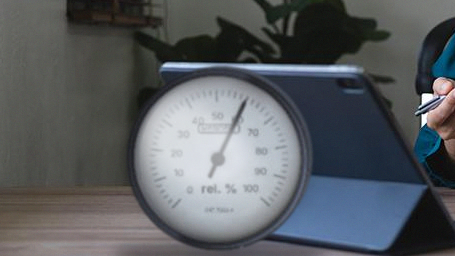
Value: 60%
